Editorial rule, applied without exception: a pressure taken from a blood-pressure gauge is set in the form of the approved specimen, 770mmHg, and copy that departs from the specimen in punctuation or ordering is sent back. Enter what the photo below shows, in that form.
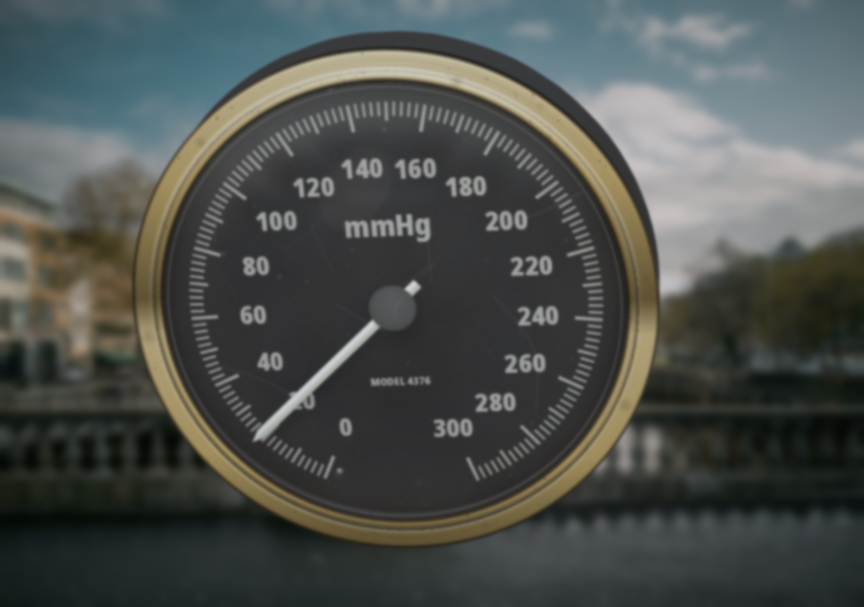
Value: 22mmHg
